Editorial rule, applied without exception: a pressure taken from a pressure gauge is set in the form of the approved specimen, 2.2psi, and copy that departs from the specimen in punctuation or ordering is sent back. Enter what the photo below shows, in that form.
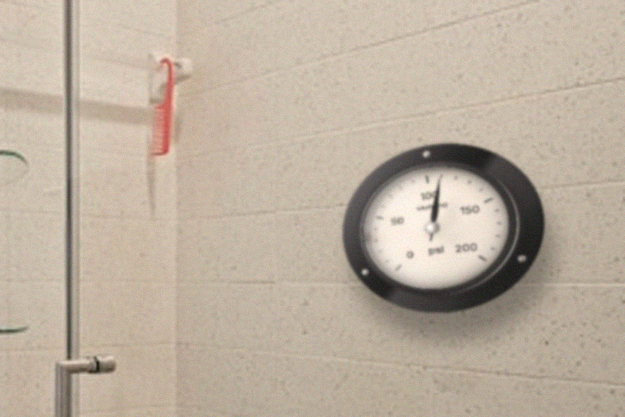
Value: 110psi
